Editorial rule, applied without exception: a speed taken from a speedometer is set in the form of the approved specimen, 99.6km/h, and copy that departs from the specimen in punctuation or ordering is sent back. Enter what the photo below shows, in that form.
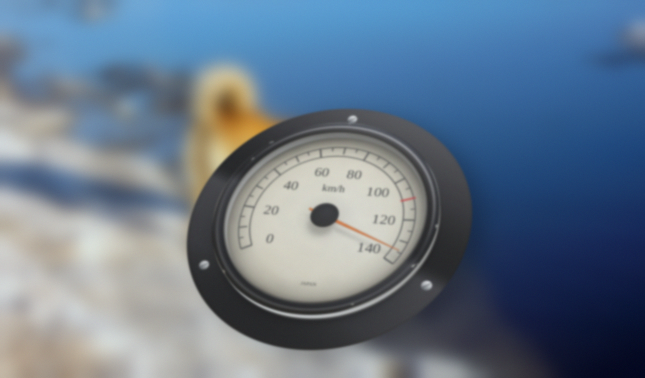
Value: 135km/h
